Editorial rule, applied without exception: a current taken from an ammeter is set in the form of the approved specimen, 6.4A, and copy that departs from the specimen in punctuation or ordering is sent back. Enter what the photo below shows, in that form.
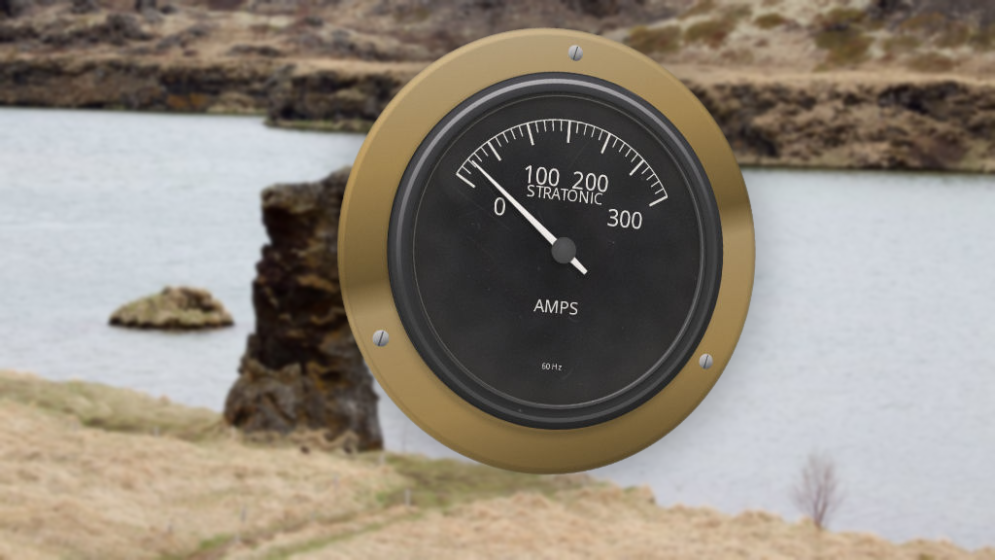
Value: 20A
